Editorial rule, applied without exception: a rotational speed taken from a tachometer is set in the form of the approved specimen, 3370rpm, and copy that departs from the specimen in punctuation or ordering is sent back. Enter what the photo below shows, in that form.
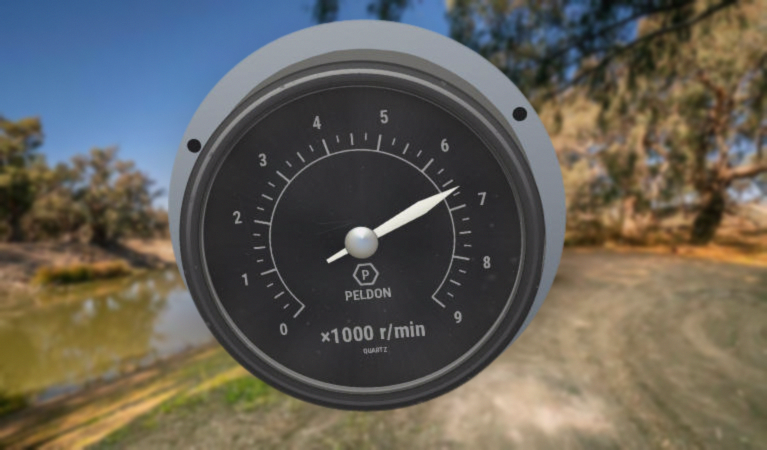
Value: 6625rpm
